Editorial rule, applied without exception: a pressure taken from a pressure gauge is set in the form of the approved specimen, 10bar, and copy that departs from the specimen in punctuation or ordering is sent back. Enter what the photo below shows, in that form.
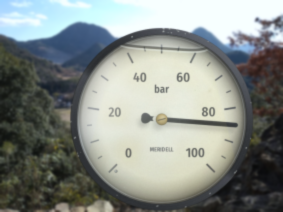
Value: 85bar
